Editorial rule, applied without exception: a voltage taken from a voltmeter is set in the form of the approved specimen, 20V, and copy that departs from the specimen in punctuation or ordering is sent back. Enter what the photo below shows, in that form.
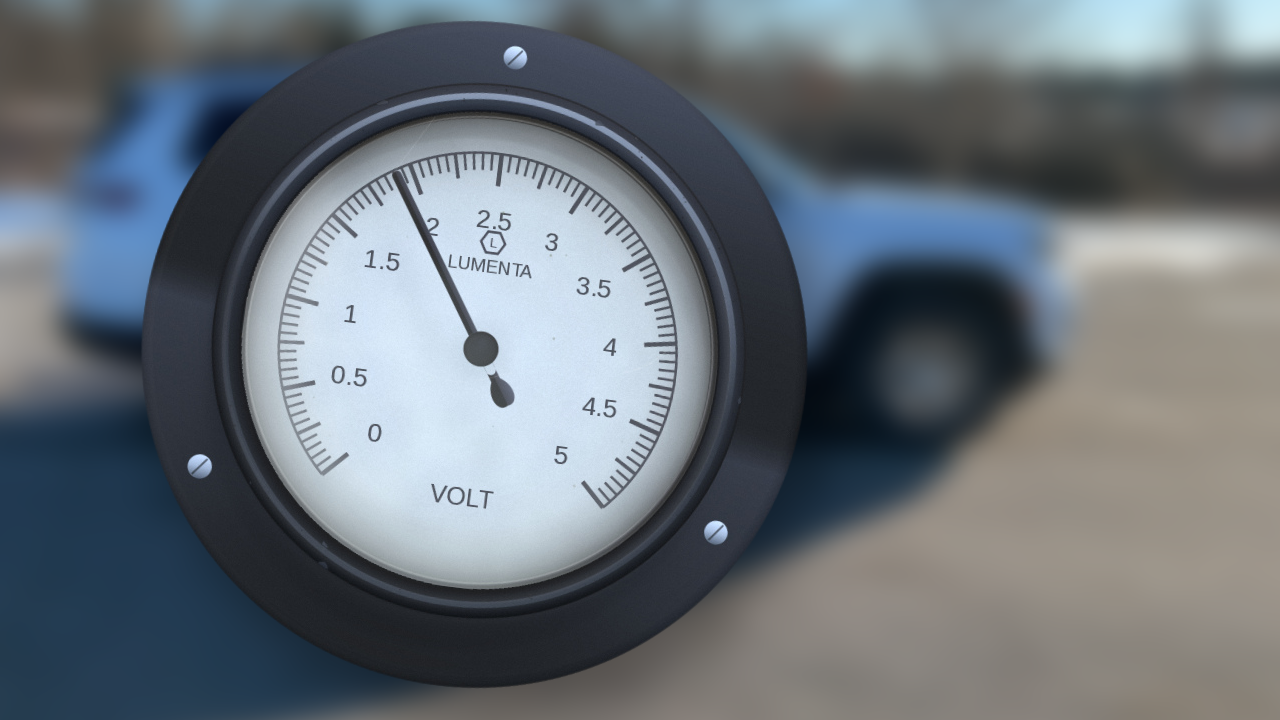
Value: 1.9V
